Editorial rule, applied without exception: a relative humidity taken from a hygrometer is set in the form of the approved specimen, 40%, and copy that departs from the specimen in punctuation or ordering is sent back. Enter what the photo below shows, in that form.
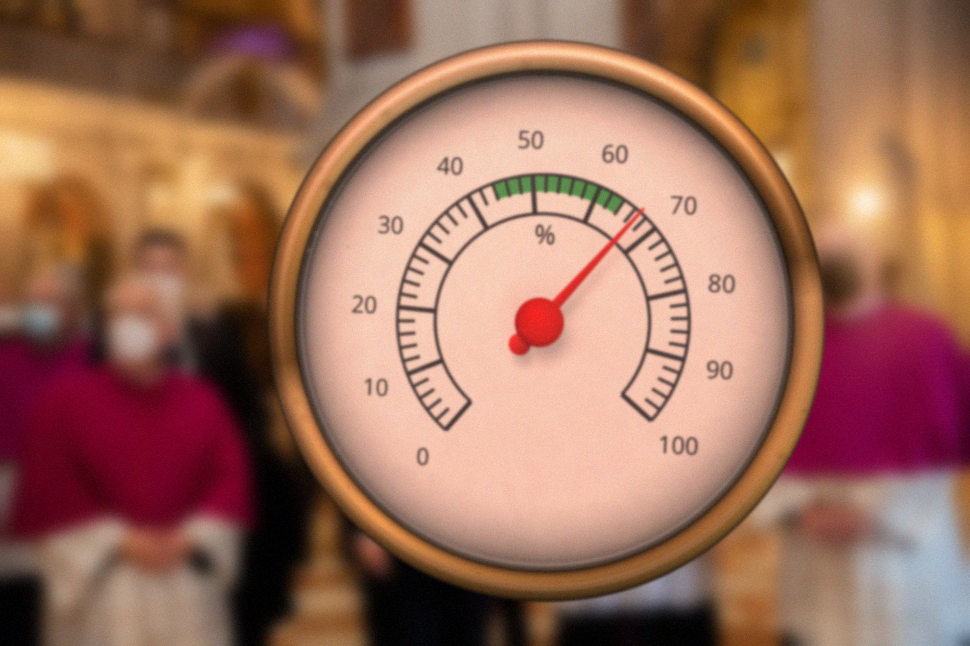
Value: 67%
